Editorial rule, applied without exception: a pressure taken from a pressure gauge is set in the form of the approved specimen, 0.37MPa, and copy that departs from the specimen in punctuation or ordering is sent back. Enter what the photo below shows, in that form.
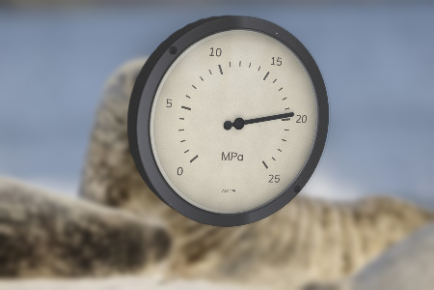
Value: 19.5MPa
